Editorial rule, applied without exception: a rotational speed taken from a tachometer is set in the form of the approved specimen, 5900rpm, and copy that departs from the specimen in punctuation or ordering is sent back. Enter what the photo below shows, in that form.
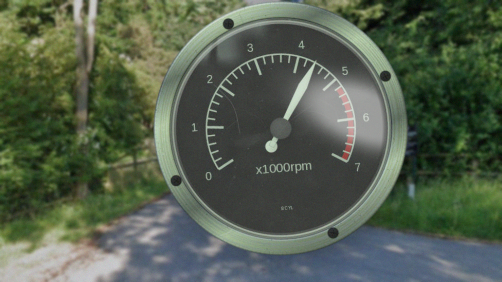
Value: 4400rpm
